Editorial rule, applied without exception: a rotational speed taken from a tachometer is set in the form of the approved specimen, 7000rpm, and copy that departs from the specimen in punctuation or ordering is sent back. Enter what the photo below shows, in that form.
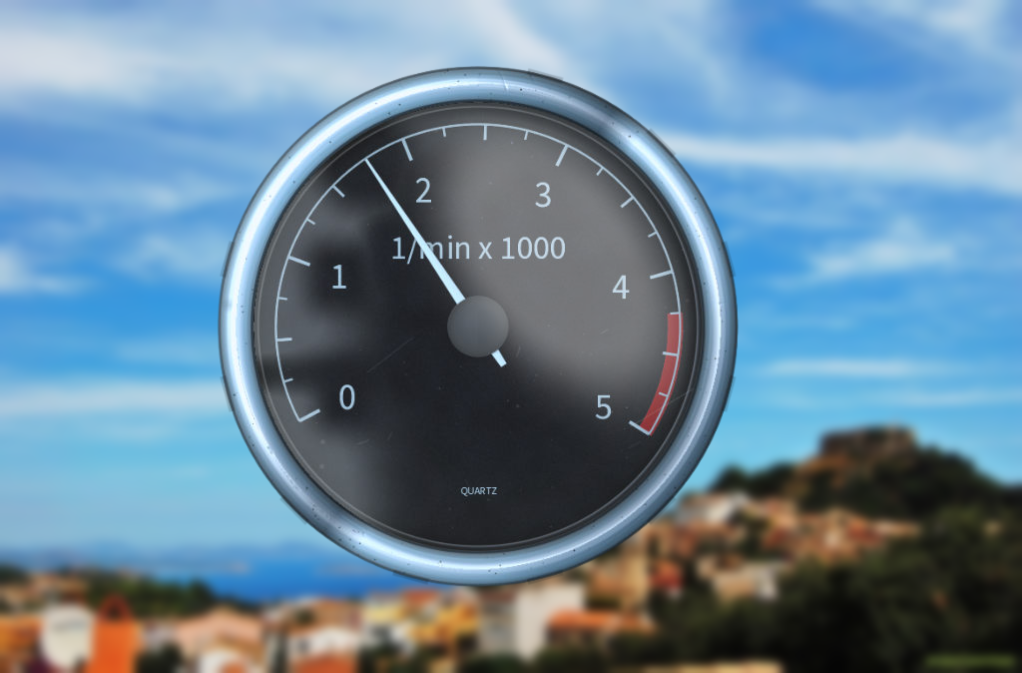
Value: 1750rpm
